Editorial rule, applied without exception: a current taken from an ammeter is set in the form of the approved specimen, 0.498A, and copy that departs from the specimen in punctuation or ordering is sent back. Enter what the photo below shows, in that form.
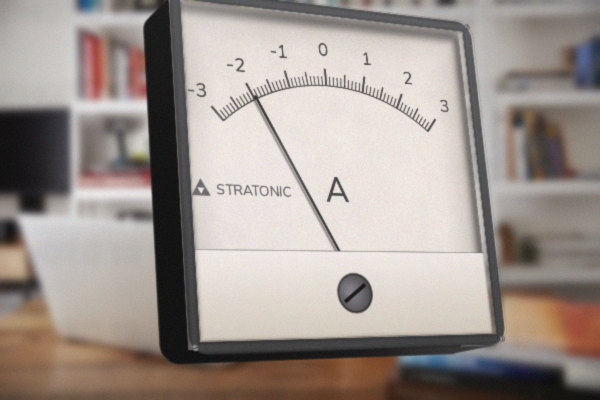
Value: -2A
